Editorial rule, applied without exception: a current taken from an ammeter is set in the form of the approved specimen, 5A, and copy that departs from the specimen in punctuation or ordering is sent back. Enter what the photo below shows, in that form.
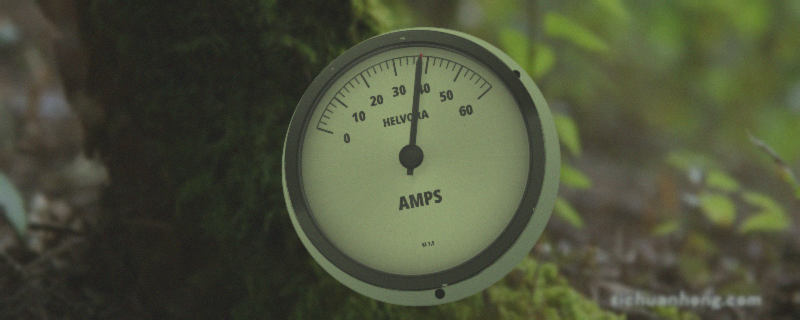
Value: 38A
